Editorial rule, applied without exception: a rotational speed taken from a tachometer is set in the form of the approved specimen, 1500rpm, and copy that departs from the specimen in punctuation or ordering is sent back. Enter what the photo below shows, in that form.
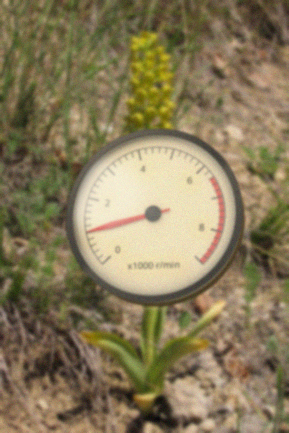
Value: 1000rpm
